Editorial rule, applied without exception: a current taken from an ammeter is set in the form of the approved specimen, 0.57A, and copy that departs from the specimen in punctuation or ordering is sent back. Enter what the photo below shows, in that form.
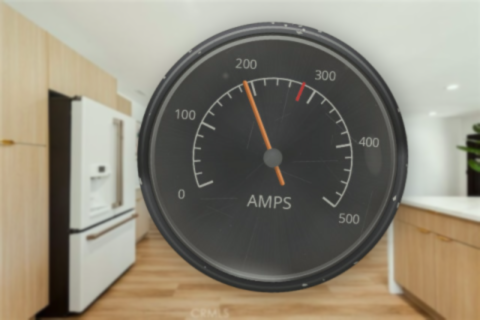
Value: 190A
